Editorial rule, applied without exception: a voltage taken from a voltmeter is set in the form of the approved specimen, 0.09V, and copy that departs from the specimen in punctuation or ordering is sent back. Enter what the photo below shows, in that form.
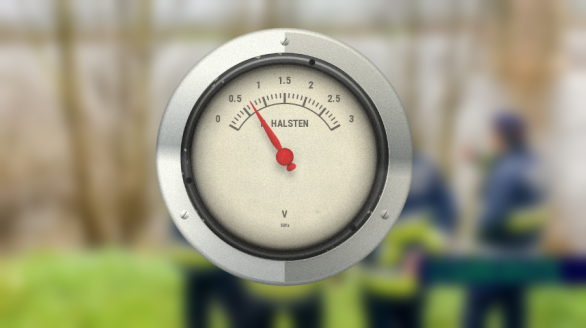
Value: 0.7V
